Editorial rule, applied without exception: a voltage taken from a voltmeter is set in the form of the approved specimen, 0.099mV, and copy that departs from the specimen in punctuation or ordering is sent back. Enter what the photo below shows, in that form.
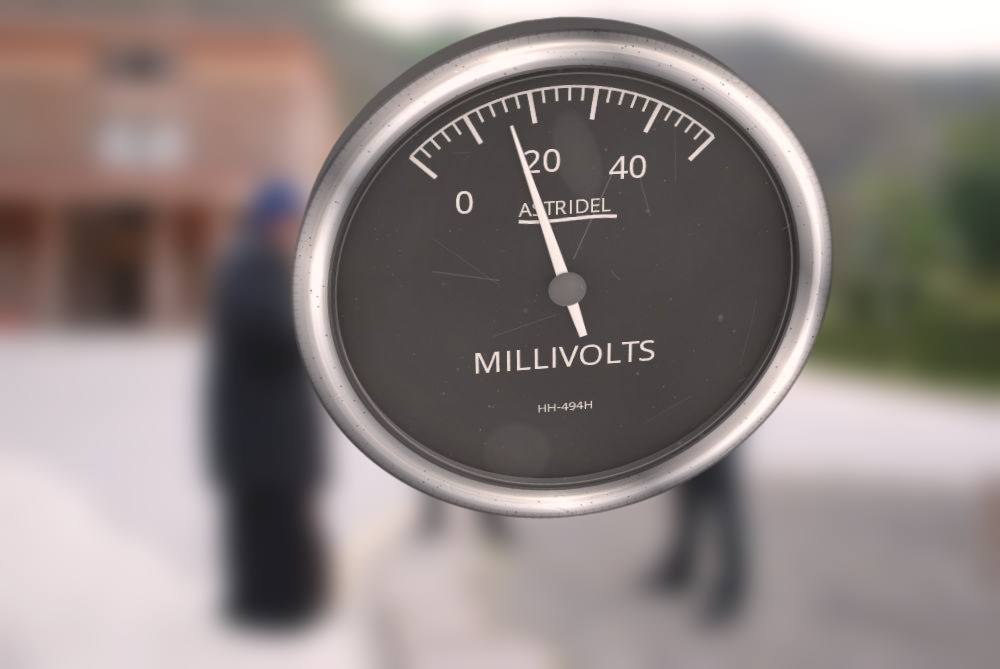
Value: 16mV
